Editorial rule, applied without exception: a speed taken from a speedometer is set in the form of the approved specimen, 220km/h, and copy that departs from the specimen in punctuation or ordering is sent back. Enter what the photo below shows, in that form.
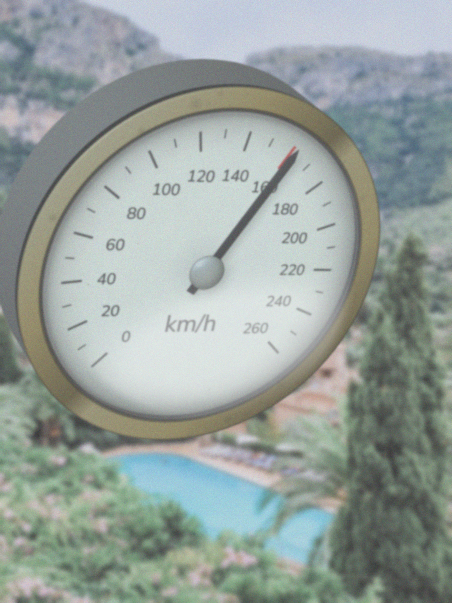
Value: 160km/h
